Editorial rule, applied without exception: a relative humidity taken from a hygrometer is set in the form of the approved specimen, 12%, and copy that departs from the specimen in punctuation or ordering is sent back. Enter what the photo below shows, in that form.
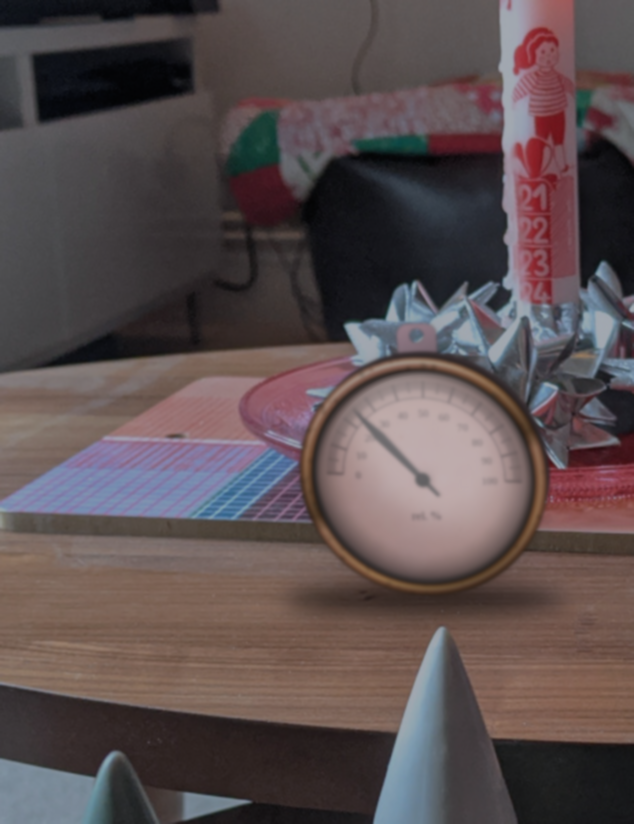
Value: 25%
